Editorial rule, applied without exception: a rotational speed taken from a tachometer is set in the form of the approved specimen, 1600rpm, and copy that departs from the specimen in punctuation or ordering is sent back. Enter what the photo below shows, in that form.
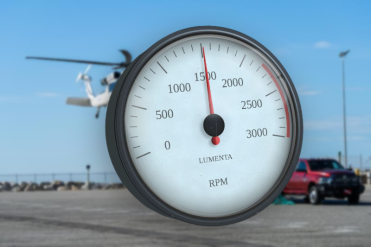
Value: 1500rpm
